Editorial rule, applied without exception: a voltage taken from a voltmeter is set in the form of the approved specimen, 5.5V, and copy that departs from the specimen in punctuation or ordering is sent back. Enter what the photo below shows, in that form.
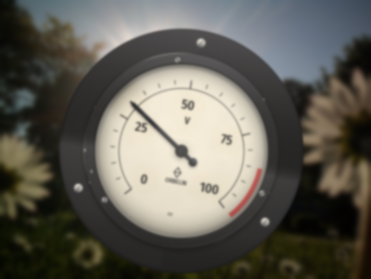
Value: 30V
